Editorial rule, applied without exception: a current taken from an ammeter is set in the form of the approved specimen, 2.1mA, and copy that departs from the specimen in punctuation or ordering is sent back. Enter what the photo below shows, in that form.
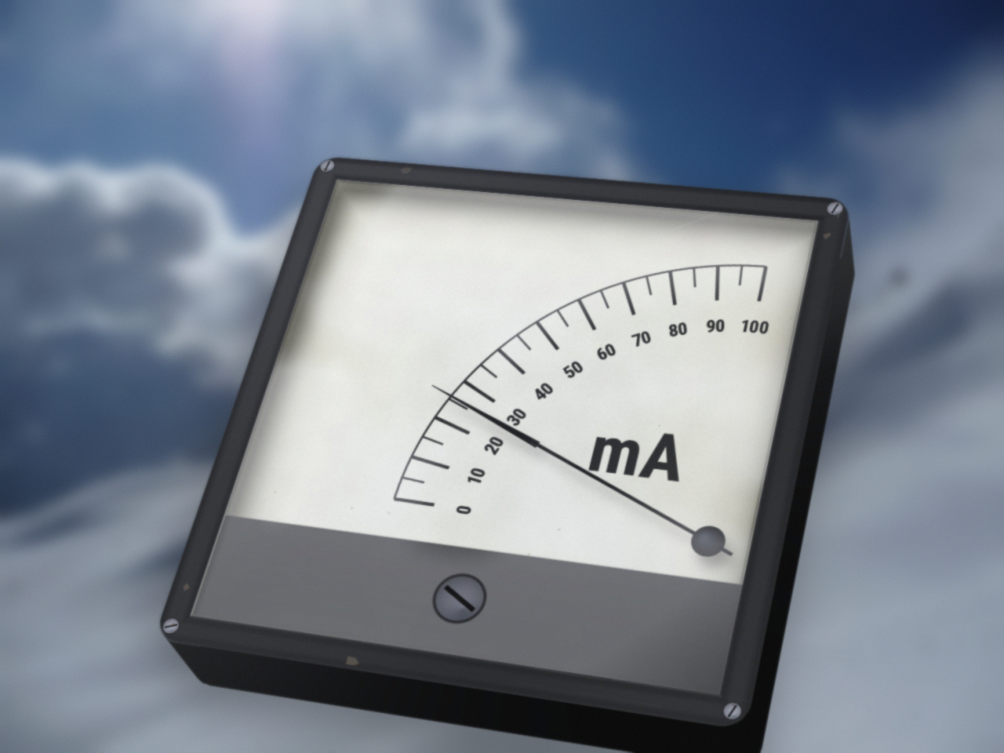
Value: 25mA
